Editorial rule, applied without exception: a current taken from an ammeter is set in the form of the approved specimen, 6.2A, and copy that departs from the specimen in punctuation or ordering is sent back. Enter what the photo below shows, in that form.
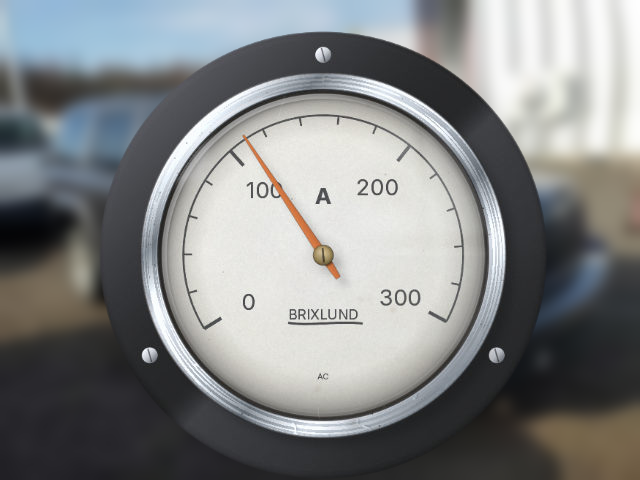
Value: 110A
